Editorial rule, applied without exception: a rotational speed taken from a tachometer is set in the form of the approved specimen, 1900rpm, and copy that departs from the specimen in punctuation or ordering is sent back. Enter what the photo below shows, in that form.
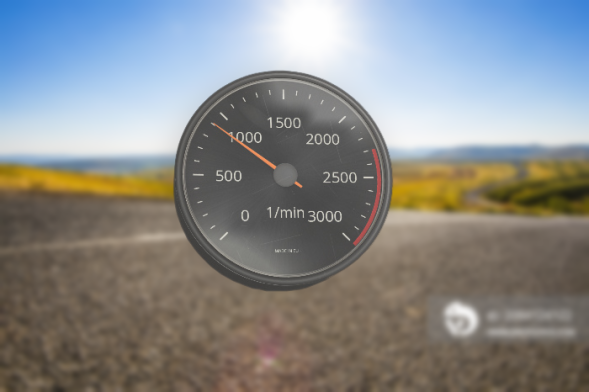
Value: 900rpm
